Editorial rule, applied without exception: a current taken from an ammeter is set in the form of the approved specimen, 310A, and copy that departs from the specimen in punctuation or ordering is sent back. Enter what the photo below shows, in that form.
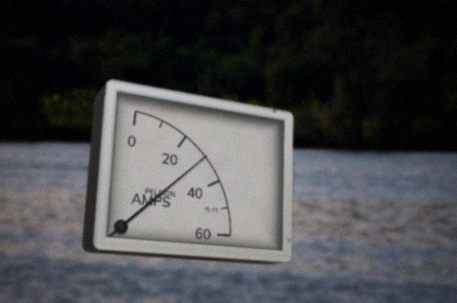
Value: 30A
